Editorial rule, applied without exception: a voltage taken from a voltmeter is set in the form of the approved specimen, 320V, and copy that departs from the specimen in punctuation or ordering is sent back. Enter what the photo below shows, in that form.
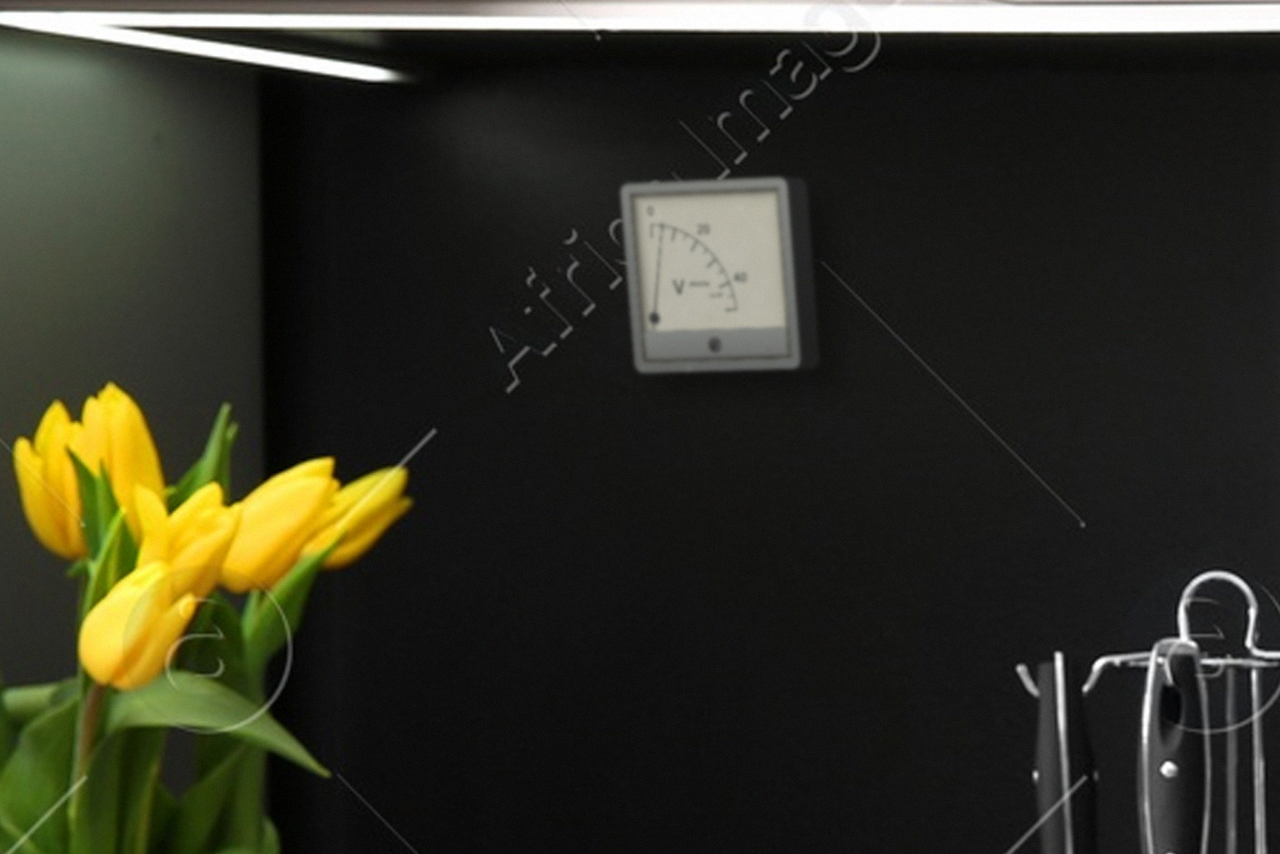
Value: 5V
